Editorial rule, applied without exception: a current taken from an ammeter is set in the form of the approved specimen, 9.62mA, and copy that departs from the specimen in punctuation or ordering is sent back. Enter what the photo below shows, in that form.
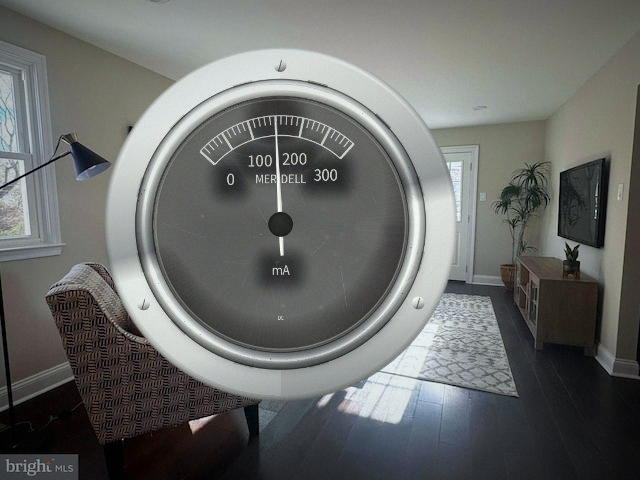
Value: 150mA
